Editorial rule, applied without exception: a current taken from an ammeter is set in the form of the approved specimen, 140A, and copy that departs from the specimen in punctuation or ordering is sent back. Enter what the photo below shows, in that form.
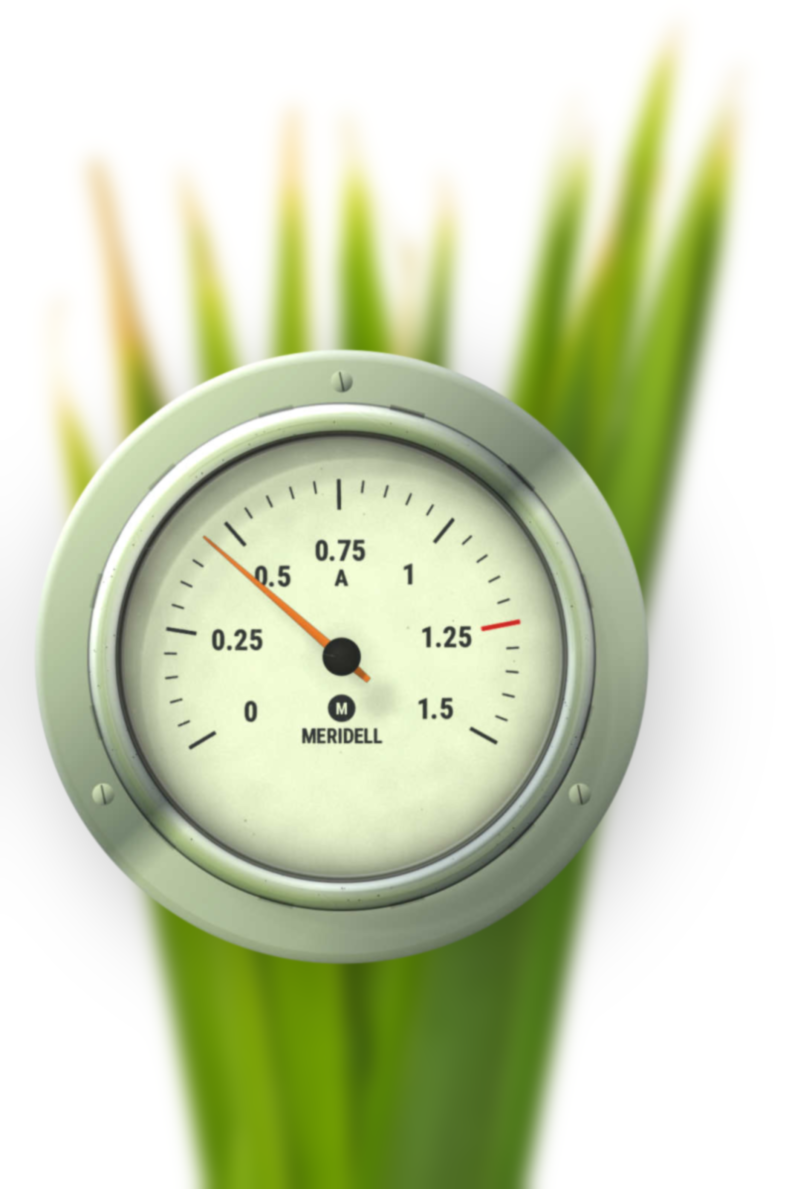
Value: 0.45A
